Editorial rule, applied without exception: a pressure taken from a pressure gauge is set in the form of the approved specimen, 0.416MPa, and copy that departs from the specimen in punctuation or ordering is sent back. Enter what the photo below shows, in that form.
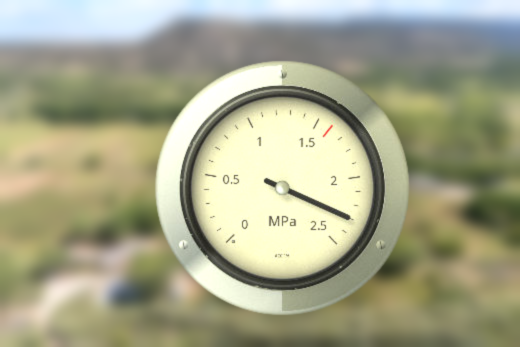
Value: 2.3MPa
